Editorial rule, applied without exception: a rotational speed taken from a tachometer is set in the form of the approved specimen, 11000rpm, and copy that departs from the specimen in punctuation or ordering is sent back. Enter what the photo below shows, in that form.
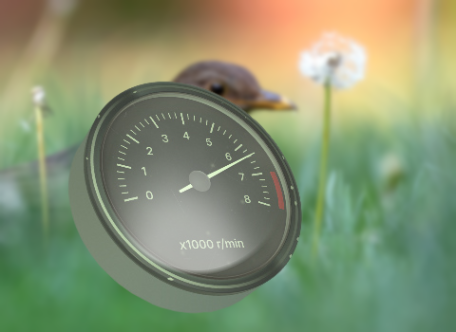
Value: 6400rpm
